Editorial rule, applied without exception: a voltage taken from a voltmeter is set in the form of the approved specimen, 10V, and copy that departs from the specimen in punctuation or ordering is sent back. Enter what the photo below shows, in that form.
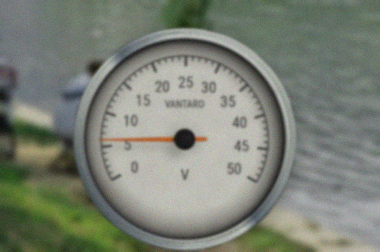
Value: 6V
